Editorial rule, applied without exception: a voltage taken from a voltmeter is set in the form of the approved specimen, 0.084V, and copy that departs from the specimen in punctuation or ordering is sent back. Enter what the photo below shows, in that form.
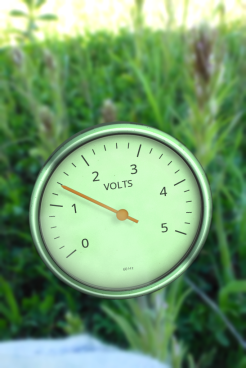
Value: 1.4V
